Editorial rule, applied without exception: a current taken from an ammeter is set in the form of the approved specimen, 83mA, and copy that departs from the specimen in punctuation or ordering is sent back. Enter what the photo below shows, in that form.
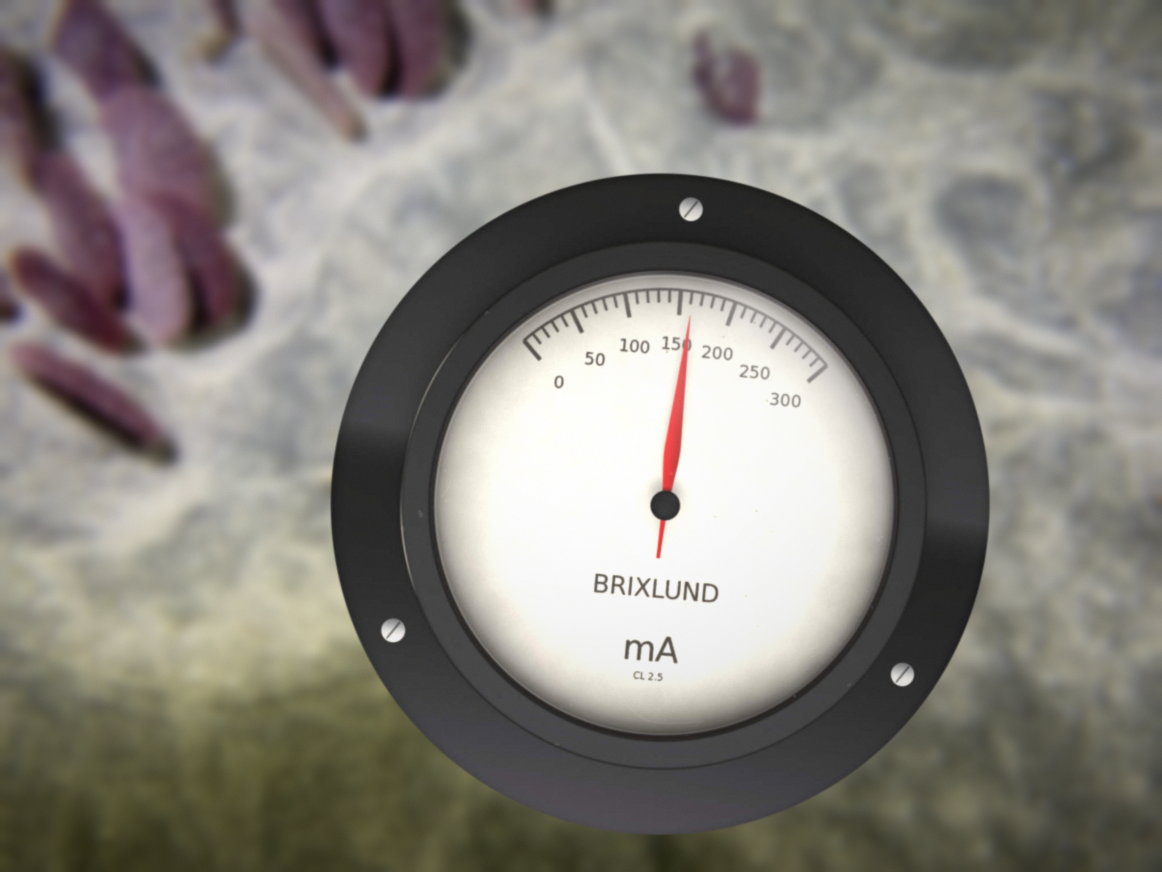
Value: 160mA
